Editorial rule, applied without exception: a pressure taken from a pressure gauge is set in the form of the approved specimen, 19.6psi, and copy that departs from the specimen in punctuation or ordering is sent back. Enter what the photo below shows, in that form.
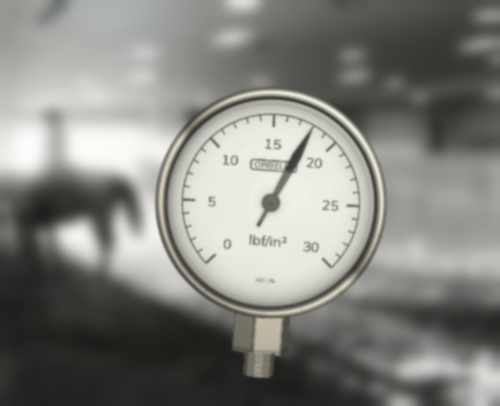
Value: 18psi
